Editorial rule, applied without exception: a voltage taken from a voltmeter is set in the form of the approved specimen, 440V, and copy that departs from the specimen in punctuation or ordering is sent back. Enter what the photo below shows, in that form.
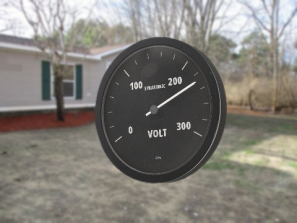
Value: 230V
